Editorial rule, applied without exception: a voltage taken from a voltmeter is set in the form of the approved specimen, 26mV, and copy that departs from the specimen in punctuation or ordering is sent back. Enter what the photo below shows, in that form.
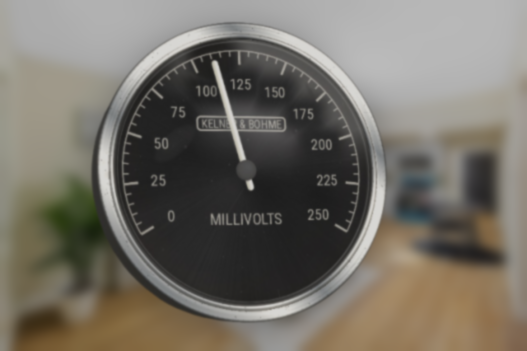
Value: 110mV
